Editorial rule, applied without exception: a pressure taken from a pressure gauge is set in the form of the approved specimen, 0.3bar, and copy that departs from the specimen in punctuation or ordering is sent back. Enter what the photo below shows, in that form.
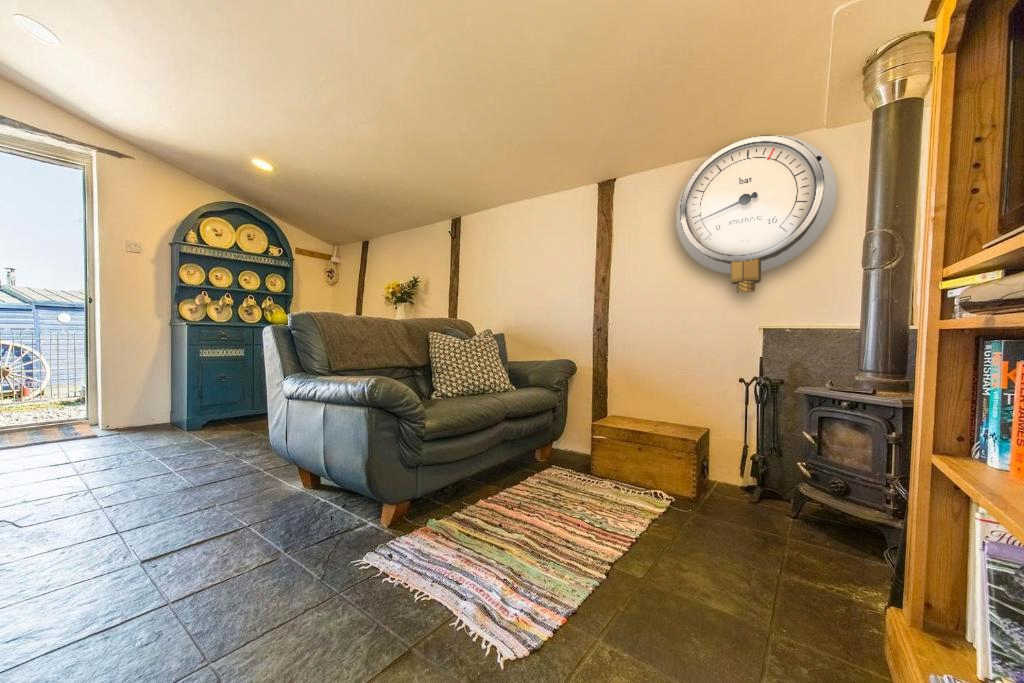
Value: 1.5bar
